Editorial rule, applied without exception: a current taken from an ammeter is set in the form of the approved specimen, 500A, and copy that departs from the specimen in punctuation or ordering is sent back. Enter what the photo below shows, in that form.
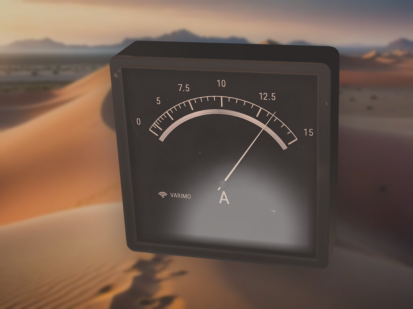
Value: 13.25A
